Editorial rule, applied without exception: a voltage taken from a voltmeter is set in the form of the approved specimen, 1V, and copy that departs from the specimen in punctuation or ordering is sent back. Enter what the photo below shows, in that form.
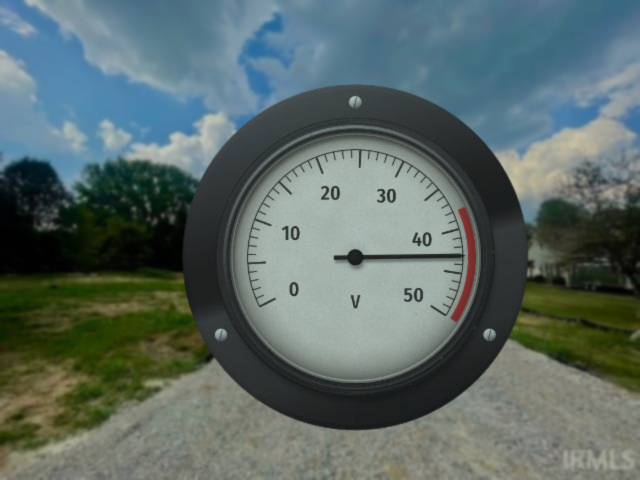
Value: 43V
